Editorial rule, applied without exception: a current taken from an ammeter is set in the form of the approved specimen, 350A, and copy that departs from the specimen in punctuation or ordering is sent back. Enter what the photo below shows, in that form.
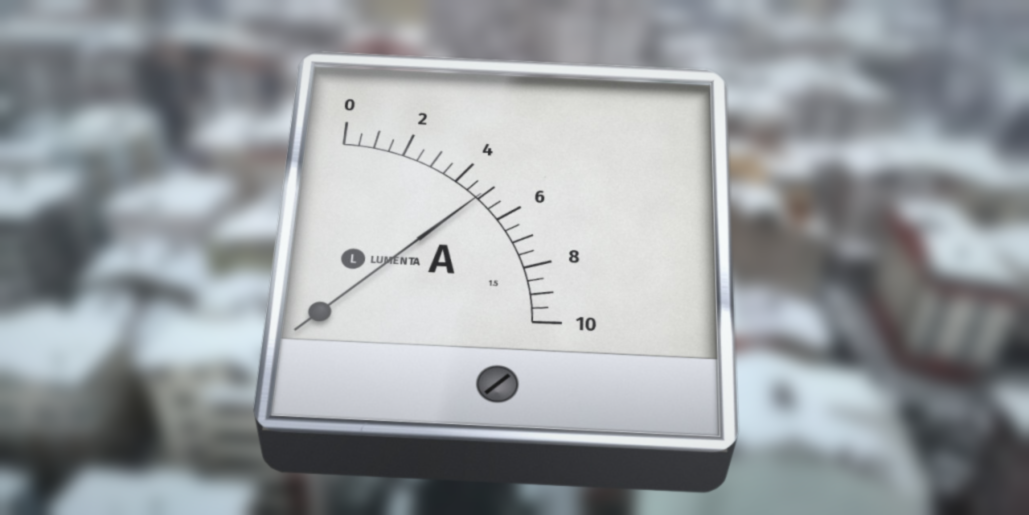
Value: 5A
